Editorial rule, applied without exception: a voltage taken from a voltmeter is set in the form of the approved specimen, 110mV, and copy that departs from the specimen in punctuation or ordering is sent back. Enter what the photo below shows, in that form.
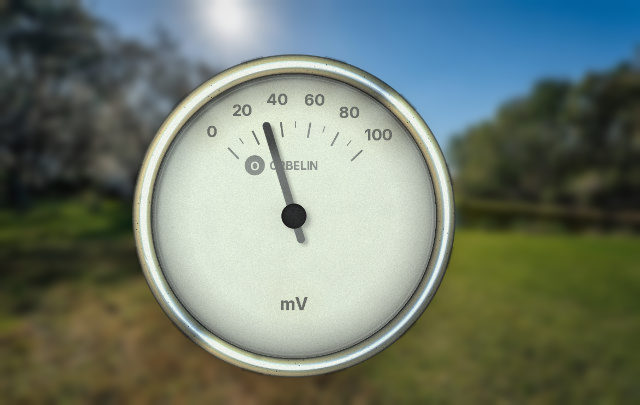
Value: 30mV
